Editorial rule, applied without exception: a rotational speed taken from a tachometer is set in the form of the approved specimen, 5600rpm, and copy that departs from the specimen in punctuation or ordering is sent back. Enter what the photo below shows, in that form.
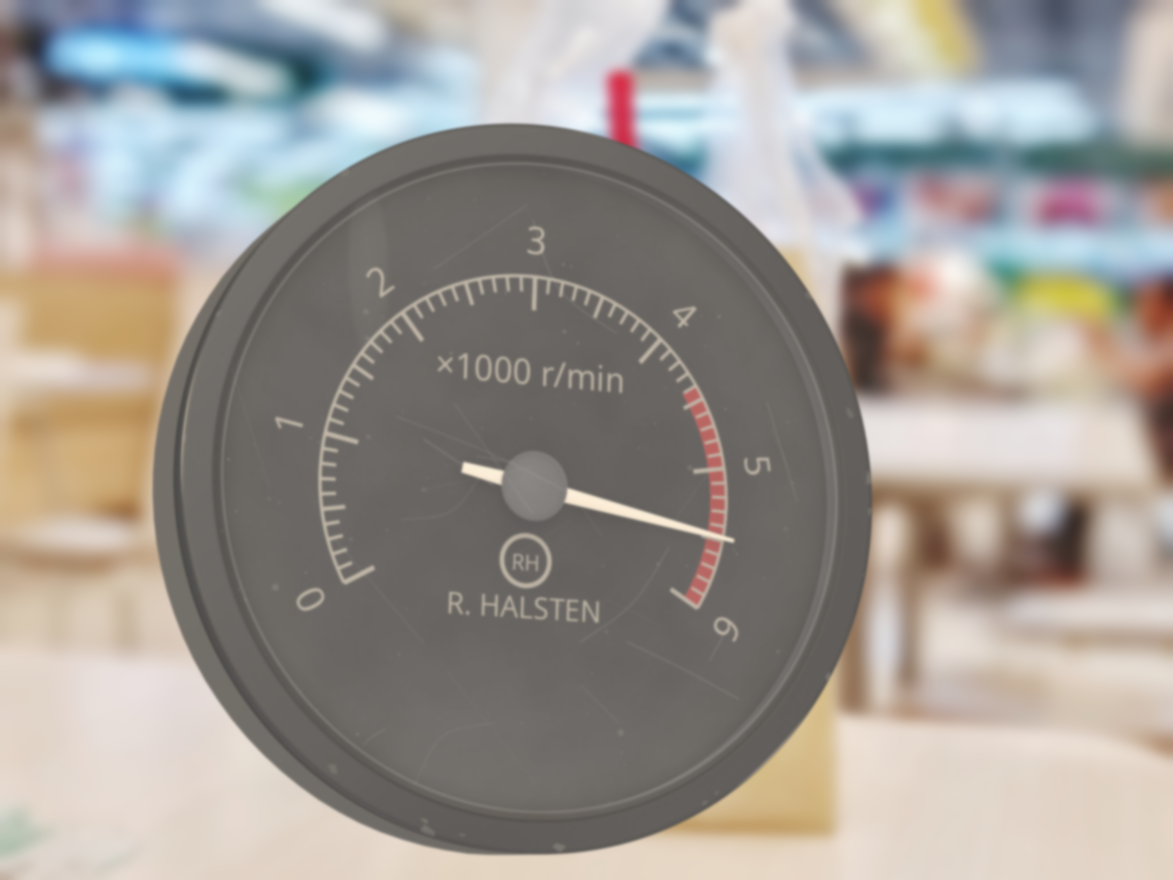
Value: 5500rpm
